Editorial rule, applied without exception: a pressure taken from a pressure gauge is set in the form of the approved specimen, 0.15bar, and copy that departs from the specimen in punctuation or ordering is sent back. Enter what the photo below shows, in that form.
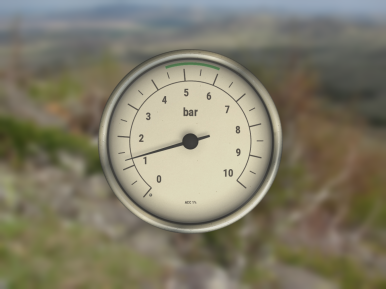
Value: 1.25bar
